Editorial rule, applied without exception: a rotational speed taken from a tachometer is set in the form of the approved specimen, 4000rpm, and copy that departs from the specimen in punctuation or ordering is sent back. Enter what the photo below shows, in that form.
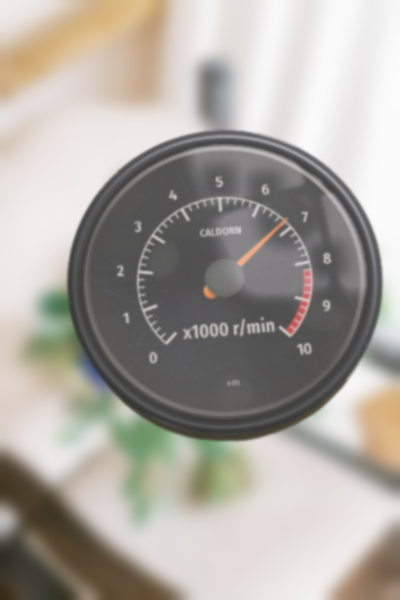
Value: 6800rpm
